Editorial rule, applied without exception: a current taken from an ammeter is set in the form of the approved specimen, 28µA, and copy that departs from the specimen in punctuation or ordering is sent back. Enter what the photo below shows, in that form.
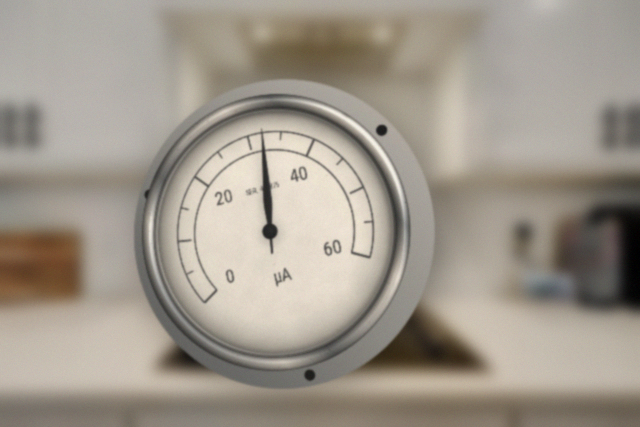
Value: 32.5µA
